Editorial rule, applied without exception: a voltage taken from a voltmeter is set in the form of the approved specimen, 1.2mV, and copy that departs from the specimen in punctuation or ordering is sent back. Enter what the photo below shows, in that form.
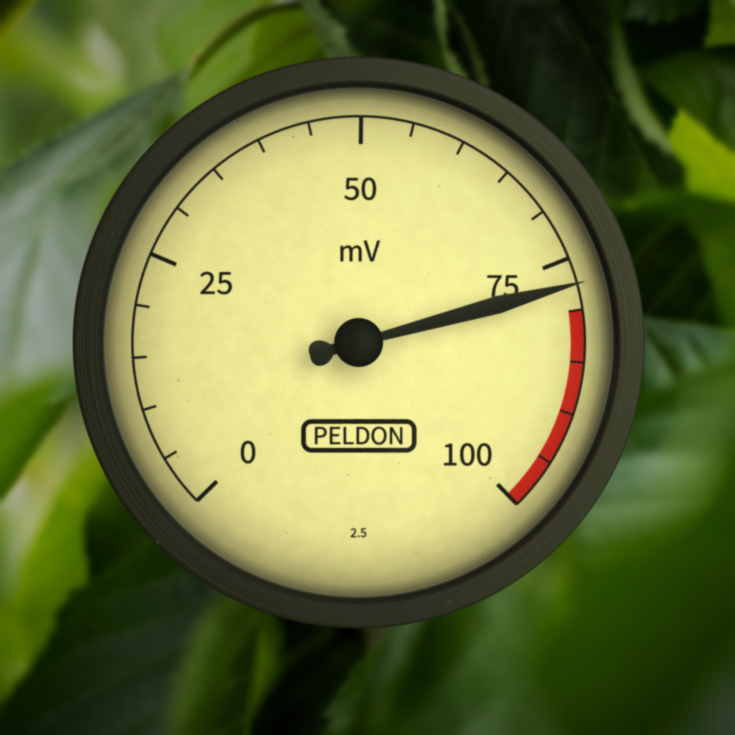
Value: 77.5mV
